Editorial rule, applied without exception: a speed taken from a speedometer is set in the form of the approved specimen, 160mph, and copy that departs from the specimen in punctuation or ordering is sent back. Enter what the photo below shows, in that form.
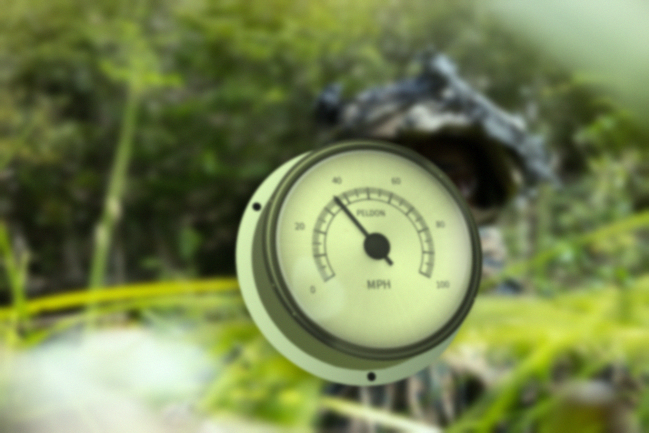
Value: 35mph
